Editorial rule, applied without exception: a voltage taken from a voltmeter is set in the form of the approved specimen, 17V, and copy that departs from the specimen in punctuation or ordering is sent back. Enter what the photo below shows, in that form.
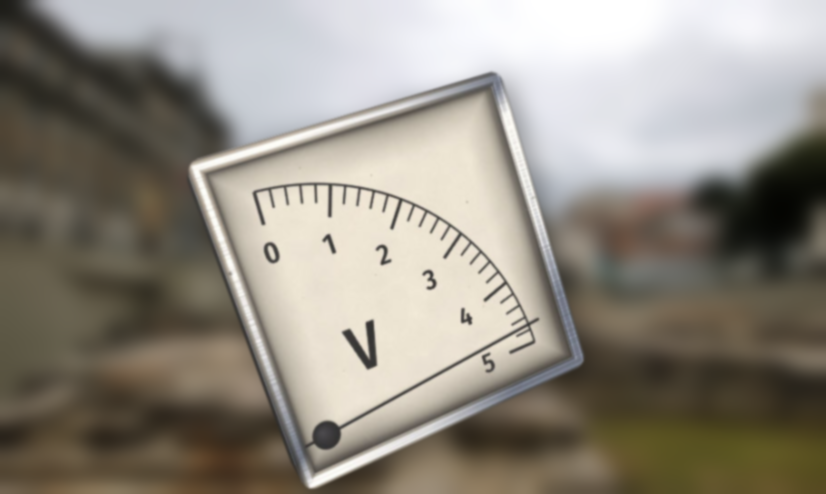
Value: 4.7V
